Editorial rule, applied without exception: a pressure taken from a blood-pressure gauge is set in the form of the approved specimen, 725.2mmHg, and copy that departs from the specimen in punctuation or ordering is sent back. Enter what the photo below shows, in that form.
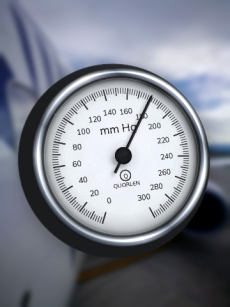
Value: 180mmHg
